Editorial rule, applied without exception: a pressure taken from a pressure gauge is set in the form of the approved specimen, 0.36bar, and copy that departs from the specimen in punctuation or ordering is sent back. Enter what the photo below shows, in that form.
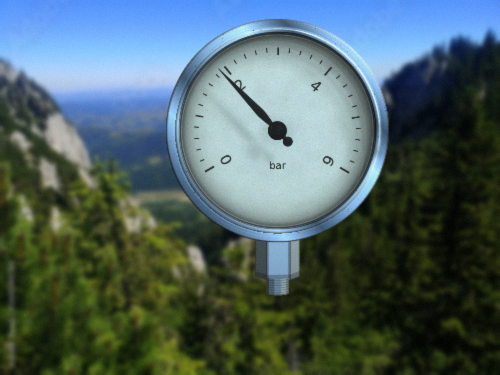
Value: 1.9bar
